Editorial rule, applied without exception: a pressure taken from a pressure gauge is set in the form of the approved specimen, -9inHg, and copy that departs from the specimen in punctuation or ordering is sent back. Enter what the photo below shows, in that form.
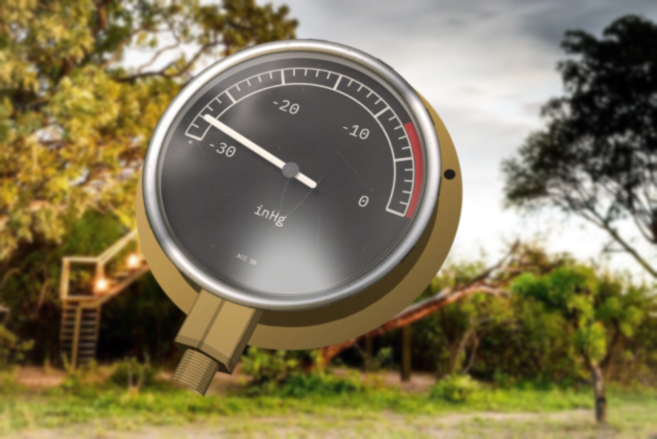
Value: -28inHg
